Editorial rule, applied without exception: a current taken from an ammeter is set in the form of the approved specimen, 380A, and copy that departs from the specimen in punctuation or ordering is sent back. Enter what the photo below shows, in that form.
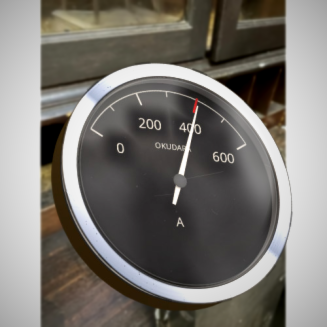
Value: 400A
